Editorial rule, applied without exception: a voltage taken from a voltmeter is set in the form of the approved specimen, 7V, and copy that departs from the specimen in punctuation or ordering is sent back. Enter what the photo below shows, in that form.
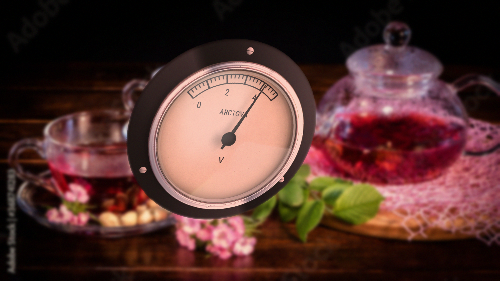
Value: 4V
